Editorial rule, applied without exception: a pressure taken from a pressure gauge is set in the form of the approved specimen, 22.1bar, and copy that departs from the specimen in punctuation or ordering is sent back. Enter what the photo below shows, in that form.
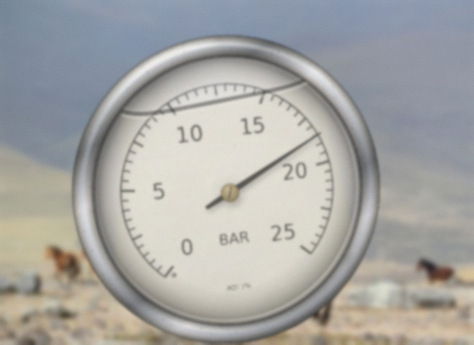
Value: 18.5bar
